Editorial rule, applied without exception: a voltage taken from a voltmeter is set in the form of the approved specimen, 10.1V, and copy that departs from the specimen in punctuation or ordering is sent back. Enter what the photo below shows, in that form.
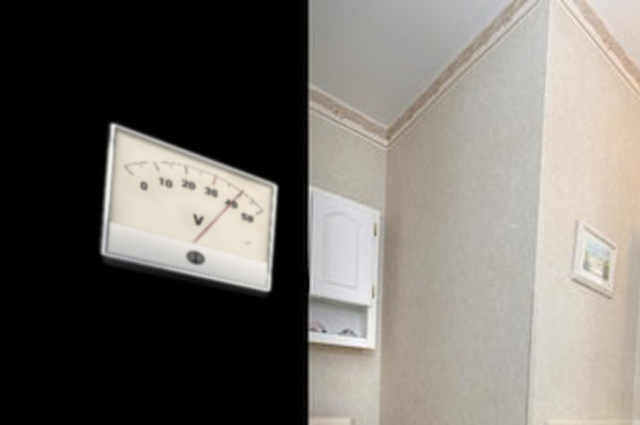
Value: 40V
